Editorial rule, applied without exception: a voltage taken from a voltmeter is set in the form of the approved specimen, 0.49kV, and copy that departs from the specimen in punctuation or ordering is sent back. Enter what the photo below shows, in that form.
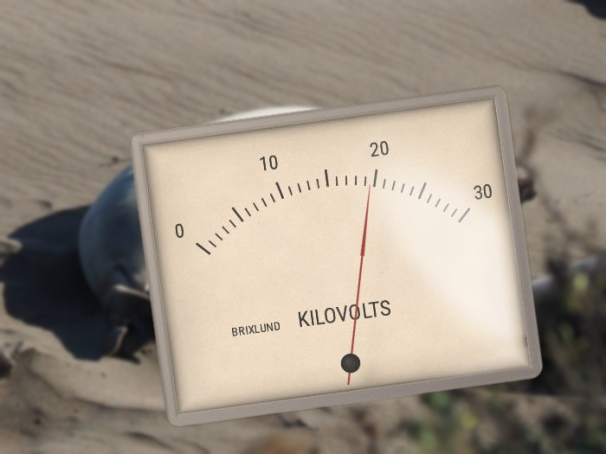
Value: 19.5kV
